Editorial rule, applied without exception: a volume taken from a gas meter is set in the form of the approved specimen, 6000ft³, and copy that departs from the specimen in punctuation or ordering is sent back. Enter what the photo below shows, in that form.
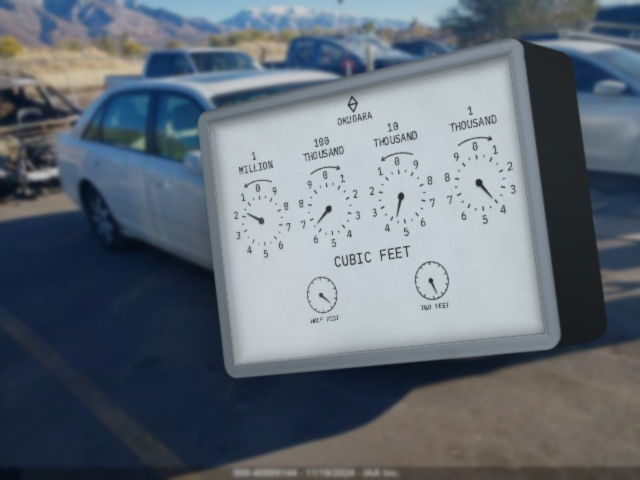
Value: 164400ft³
